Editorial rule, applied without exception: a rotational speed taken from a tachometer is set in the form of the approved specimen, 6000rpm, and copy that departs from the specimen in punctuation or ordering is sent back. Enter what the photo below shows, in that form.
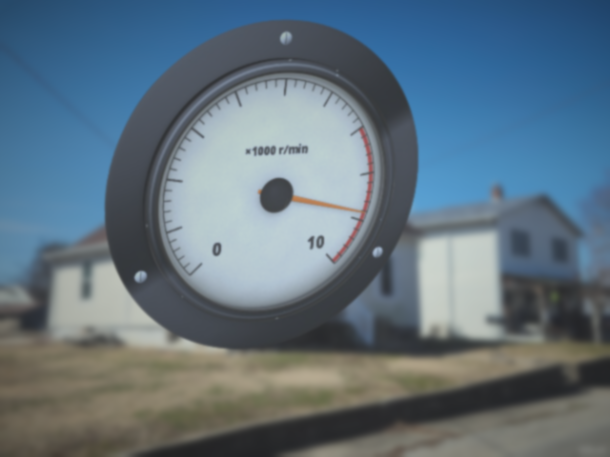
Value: 8800rpm
